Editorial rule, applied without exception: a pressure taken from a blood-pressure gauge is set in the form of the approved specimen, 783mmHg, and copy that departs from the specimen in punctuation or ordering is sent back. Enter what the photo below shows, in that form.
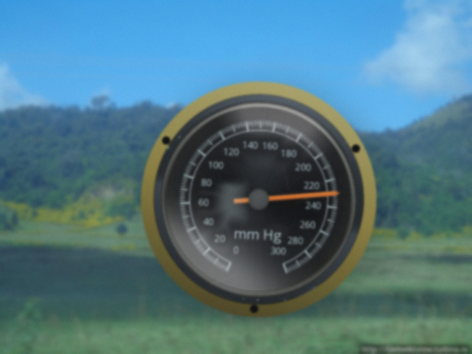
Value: 230mmHg
